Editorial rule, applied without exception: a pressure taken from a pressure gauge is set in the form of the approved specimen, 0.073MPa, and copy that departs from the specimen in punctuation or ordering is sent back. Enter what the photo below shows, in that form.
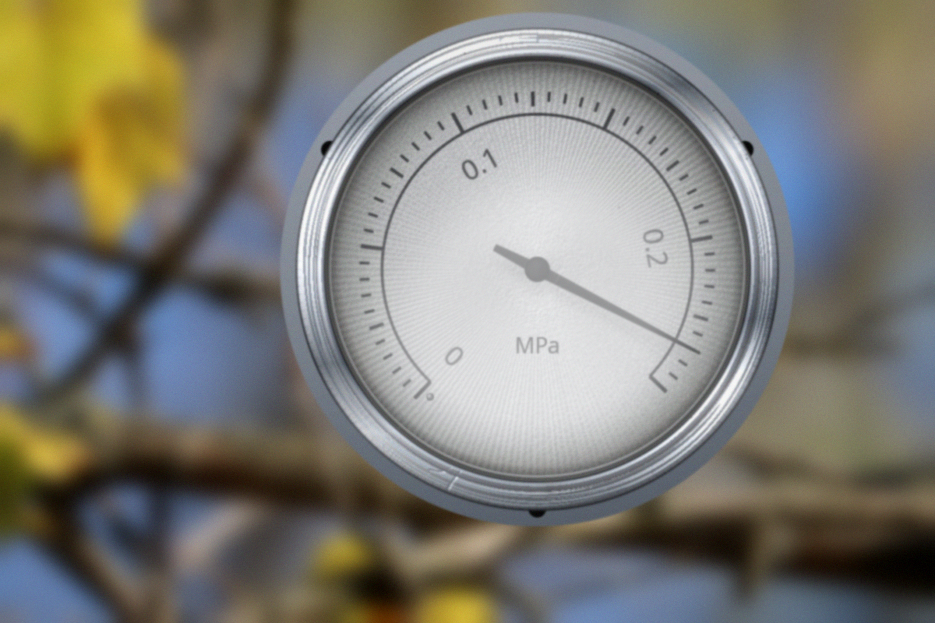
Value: 0.235MPa
